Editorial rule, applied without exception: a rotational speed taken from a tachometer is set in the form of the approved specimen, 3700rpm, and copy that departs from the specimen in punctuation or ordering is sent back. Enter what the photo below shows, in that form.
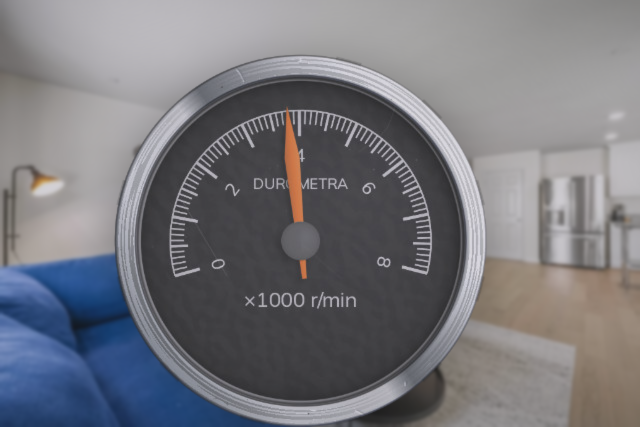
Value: 3800rpm
